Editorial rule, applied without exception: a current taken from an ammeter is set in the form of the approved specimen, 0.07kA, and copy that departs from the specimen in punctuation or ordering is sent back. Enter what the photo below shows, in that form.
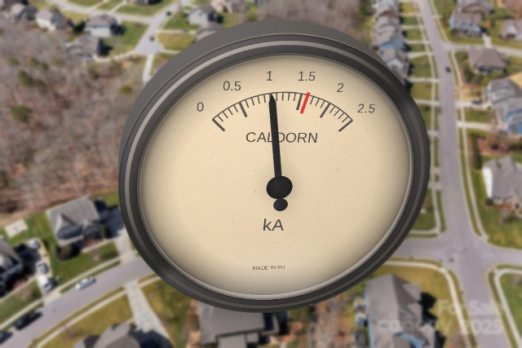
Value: 1kA
